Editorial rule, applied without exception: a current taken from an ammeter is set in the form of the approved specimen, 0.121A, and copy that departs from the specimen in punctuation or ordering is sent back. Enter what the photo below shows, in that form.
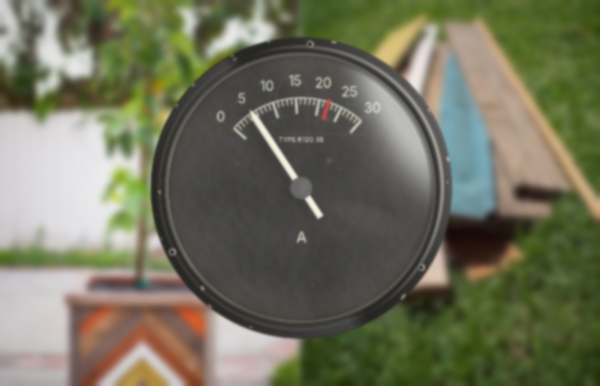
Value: 5A
